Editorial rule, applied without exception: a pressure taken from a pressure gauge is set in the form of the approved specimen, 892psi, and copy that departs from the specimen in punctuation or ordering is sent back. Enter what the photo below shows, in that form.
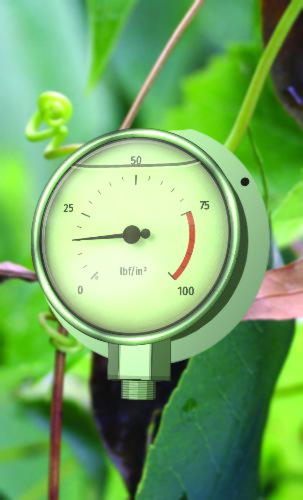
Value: 15psi
